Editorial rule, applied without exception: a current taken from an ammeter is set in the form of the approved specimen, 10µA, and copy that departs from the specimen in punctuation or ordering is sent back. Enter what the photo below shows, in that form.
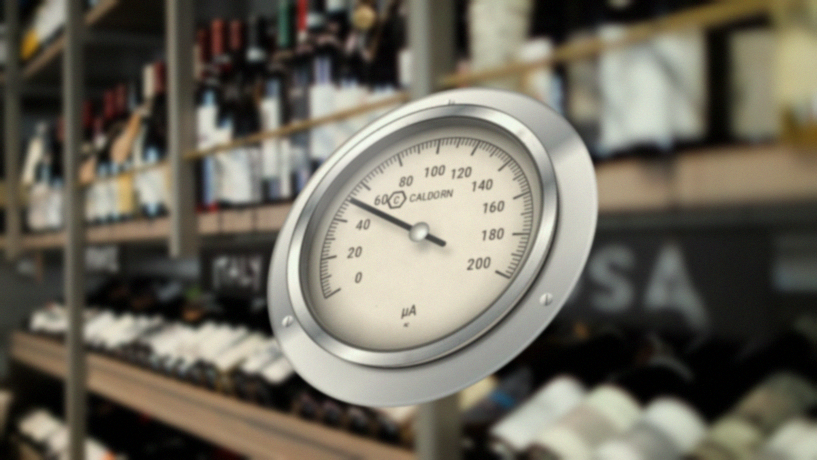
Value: 50µA
